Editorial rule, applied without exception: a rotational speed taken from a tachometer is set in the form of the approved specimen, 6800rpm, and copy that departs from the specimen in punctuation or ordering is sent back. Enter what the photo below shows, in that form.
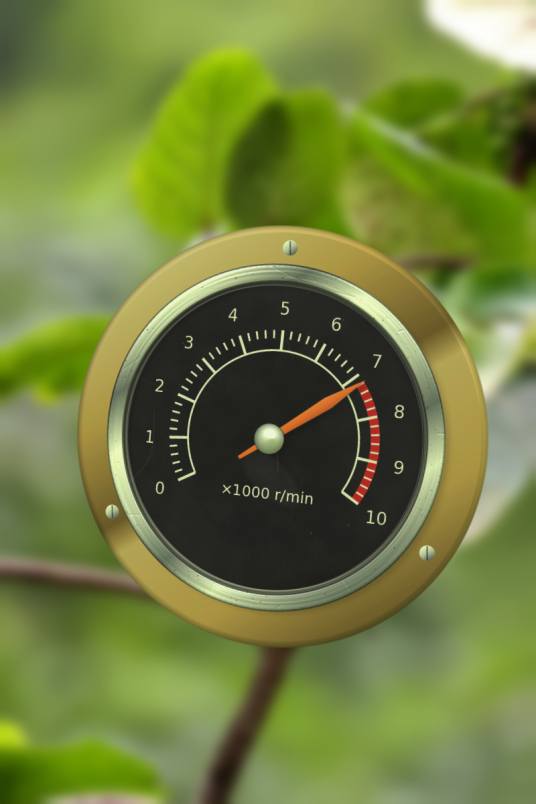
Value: 7200rpm
